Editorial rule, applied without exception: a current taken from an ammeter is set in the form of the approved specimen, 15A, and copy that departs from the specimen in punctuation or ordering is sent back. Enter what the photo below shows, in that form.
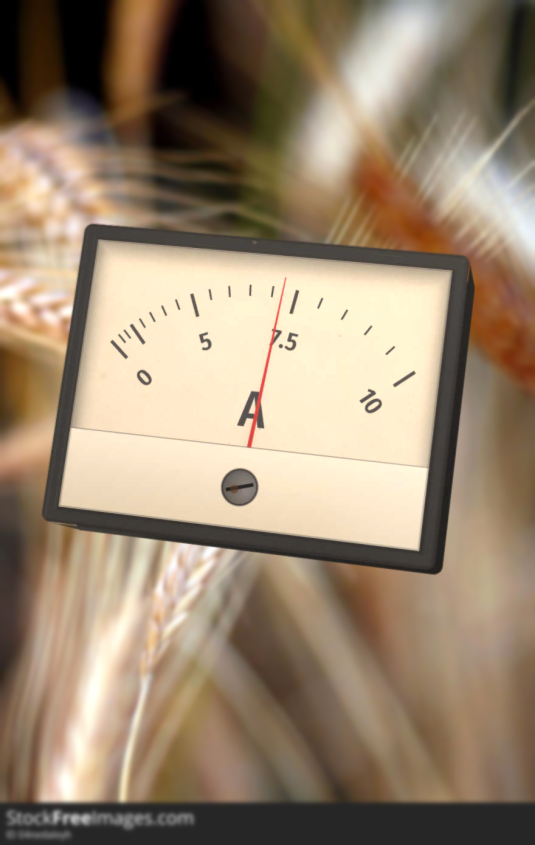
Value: 7.25A
